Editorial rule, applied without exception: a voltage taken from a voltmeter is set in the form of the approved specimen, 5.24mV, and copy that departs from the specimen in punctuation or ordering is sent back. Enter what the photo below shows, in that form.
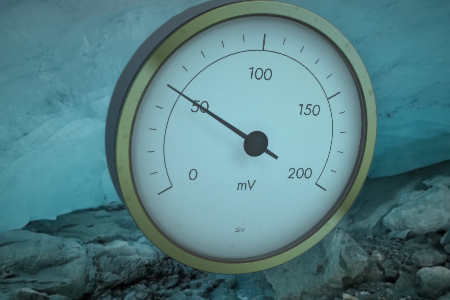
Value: 50mV
